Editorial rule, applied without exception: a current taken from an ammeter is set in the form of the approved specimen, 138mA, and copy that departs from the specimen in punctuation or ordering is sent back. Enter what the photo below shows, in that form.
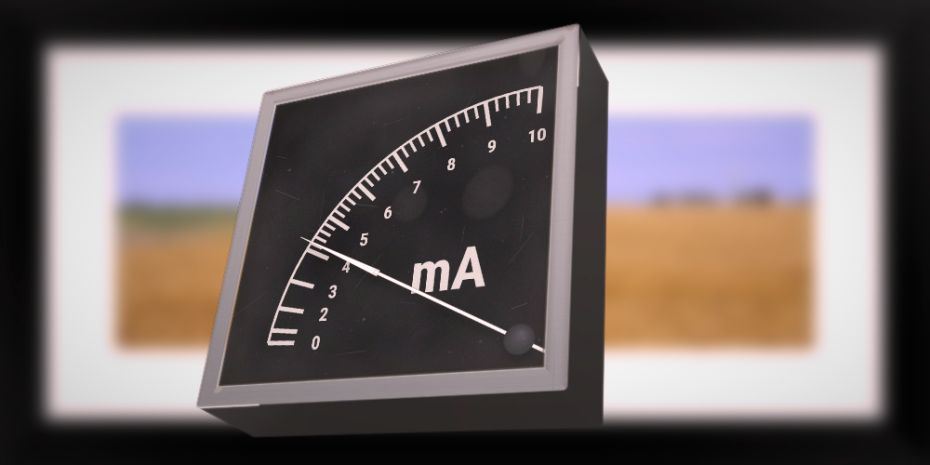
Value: 4.2mA
